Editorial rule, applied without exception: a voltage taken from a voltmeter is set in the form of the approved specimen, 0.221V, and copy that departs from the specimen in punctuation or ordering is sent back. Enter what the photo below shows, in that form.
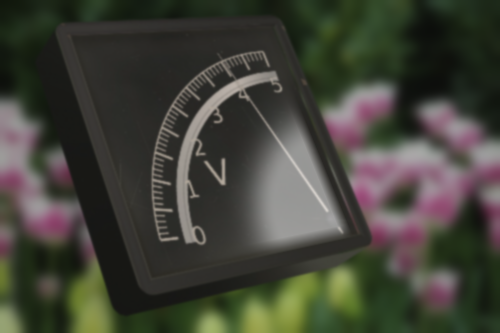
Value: 4V
